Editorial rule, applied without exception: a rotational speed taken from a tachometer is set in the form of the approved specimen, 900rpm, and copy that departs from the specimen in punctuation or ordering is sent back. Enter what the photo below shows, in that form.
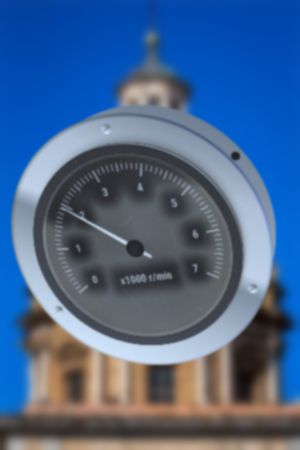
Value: 2000rpm
